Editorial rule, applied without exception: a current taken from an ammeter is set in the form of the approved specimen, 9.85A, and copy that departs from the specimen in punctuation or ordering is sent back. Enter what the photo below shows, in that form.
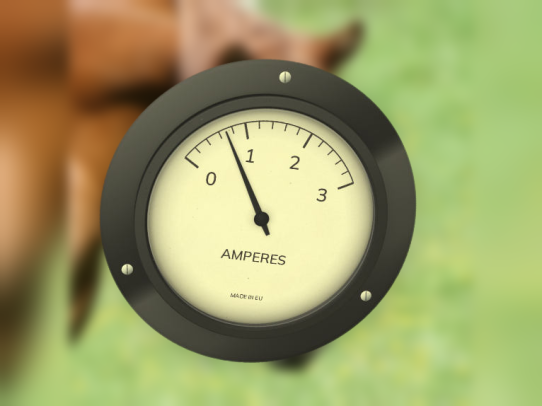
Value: 0.7A
